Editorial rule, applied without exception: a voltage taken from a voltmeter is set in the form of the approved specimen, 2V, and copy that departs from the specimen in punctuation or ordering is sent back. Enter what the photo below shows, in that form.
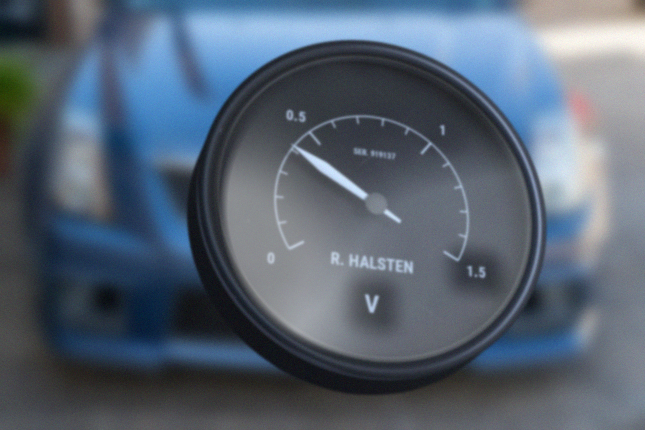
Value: 0.4V
